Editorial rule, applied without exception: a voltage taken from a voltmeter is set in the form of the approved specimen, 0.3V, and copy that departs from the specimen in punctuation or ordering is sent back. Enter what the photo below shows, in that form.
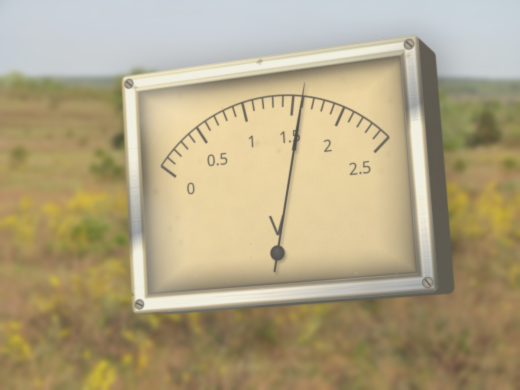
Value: 1.6V
